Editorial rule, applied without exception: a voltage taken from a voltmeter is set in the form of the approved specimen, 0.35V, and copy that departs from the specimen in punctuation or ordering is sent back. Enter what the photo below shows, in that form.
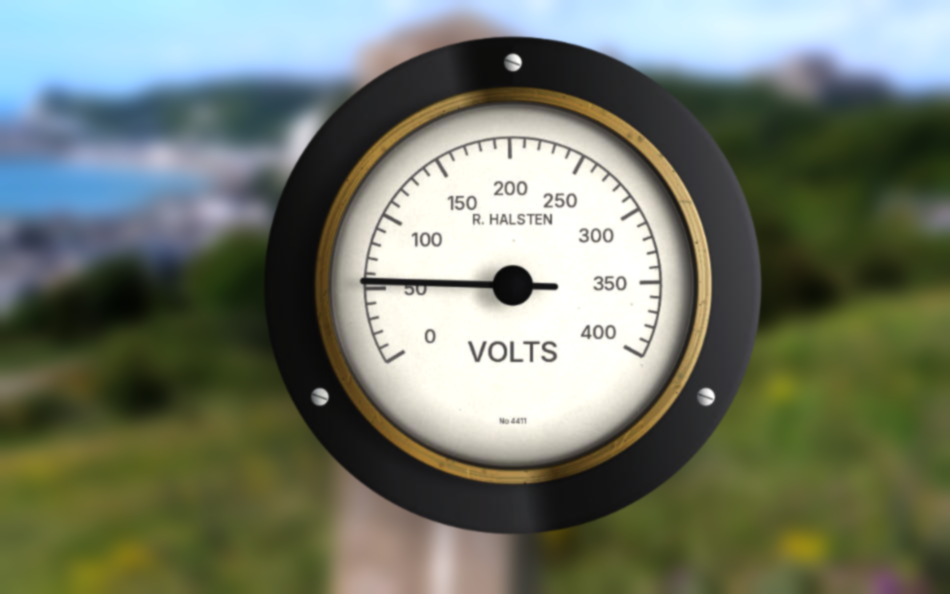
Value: 55V
